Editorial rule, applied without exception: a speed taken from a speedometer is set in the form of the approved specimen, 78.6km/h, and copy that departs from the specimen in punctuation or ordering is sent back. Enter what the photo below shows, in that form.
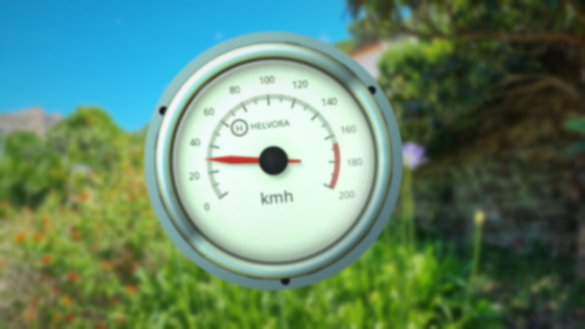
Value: 30km/h
